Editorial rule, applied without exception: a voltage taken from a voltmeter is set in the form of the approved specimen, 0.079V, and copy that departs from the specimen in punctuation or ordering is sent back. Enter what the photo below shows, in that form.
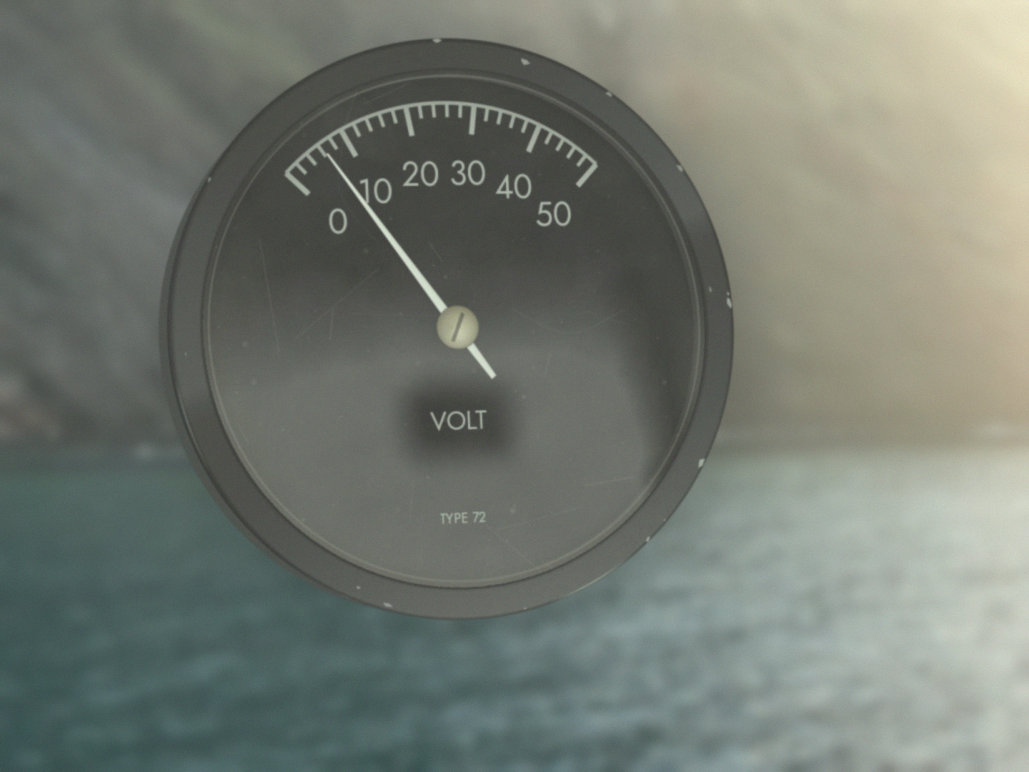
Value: 6V
